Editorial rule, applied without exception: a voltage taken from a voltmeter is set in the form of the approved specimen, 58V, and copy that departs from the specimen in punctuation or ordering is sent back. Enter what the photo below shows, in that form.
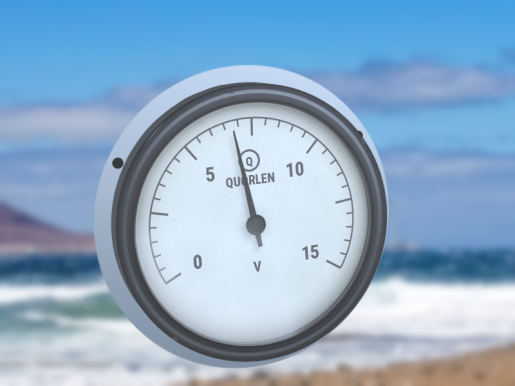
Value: 6.75V
